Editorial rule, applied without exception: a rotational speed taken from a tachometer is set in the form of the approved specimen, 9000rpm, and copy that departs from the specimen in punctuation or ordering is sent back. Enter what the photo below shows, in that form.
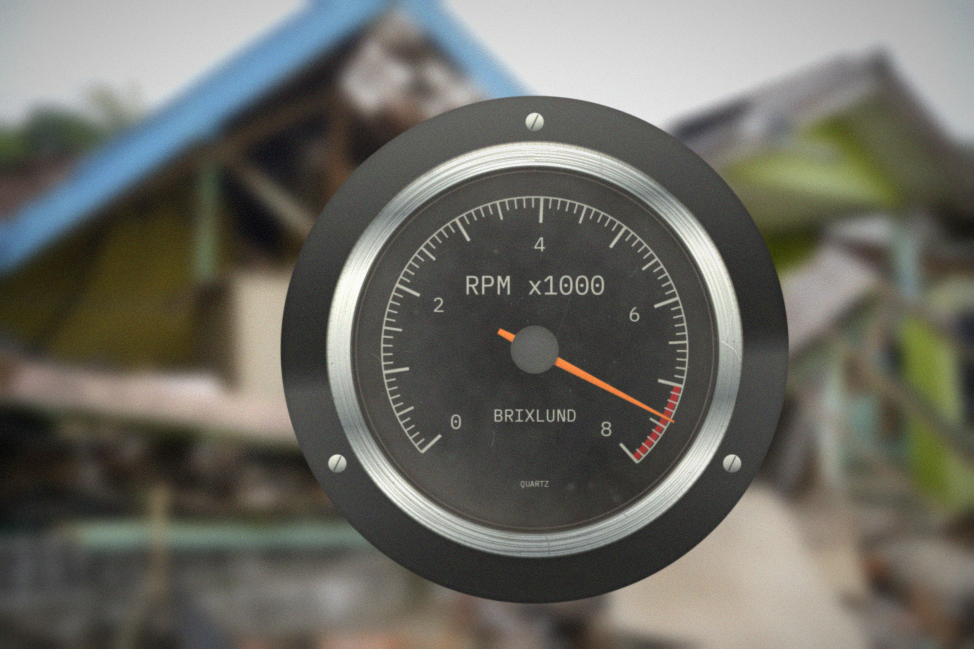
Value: 7400rpm
